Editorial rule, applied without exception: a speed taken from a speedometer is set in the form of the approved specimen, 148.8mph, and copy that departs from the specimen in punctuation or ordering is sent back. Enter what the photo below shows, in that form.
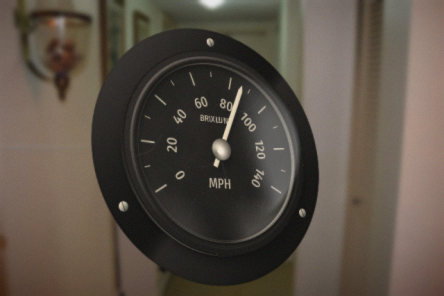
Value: 85mph
